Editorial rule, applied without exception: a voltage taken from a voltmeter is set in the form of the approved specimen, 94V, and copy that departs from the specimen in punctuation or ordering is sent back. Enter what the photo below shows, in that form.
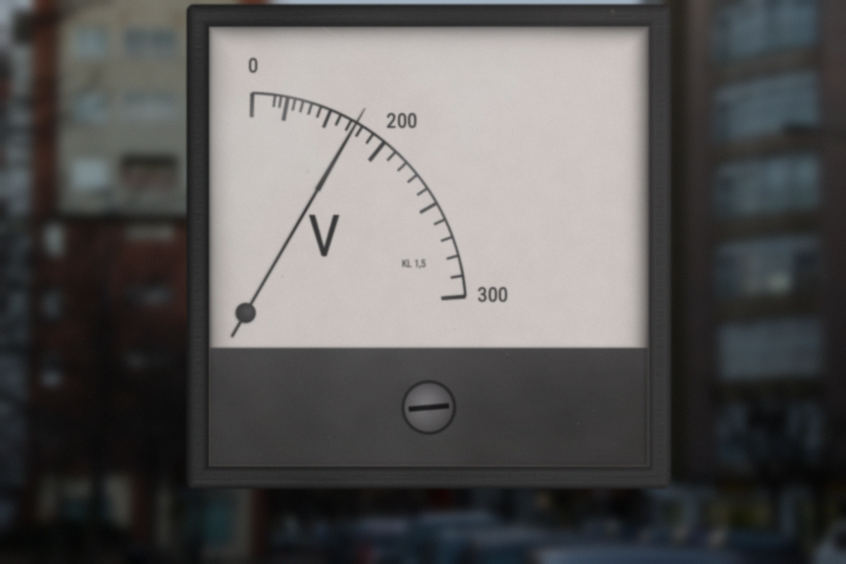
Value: 175V
